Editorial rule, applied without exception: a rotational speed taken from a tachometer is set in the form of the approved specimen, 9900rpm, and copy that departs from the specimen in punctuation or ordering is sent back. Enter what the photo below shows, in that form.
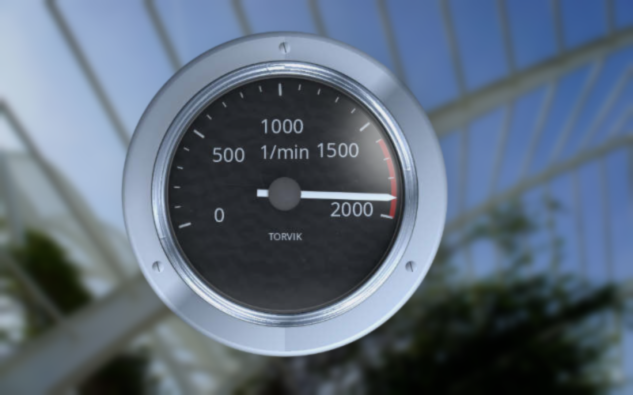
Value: 1900rpm
